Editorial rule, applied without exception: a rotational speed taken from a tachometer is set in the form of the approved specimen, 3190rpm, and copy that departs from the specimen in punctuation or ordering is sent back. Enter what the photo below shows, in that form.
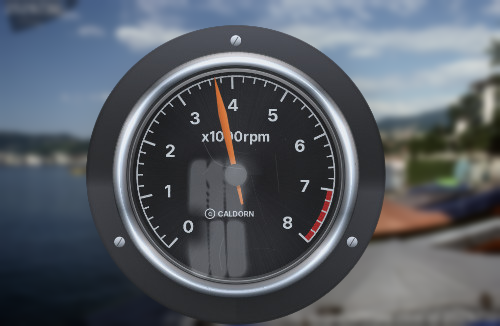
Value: 3700rpm
